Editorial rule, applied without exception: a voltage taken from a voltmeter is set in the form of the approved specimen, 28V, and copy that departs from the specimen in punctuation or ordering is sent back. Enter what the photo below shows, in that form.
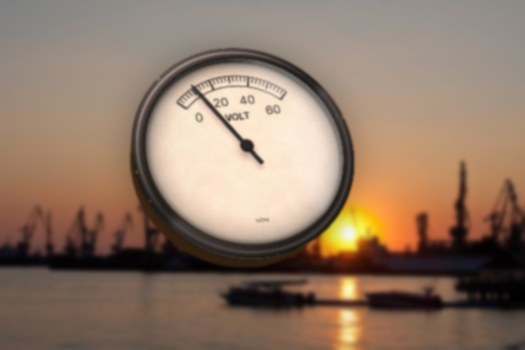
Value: 10V
